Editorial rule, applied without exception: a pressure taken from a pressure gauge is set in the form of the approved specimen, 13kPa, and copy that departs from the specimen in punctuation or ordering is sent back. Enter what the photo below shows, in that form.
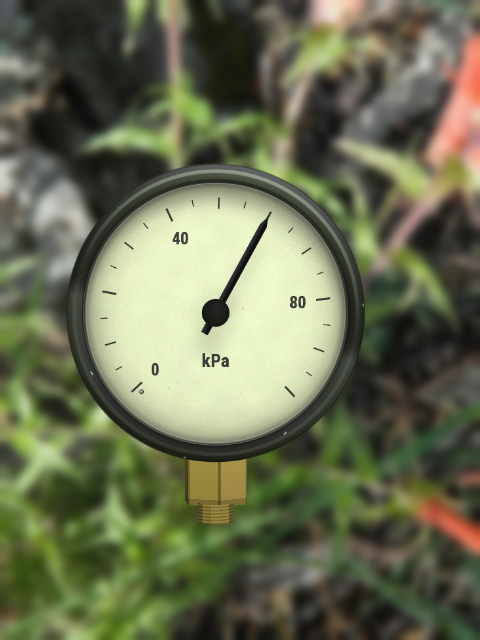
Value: 60kPa
